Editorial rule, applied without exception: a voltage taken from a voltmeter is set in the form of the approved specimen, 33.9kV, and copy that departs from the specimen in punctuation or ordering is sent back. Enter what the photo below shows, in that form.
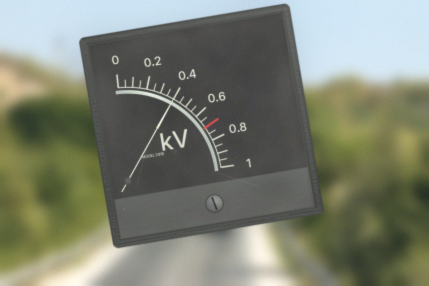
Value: 0.4kV
